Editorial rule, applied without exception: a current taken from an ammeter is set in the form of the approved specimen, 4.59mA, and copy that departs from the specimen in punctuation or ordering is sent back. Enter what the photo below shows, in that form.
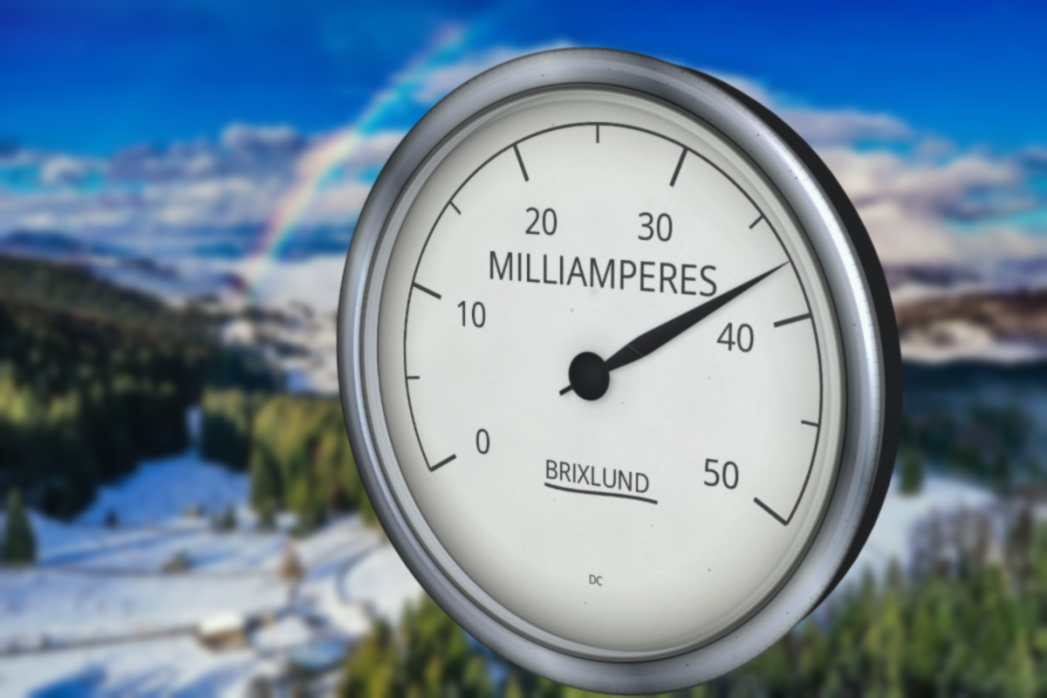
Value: 37.5mA
